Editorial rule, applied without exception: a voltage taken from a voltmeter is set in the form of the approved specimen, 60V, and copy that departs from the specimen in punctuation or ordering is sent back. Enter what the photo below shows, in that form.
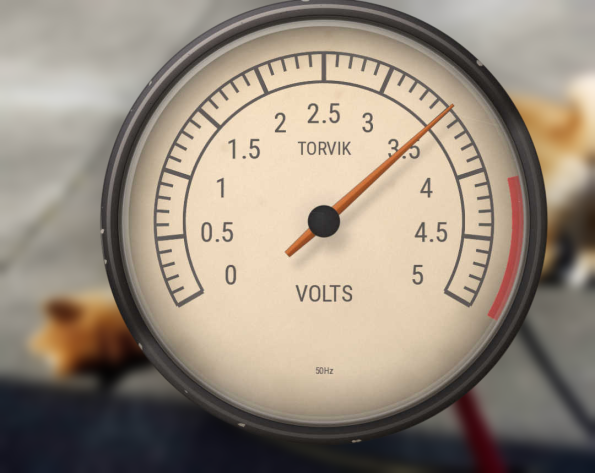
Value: 3.5V
